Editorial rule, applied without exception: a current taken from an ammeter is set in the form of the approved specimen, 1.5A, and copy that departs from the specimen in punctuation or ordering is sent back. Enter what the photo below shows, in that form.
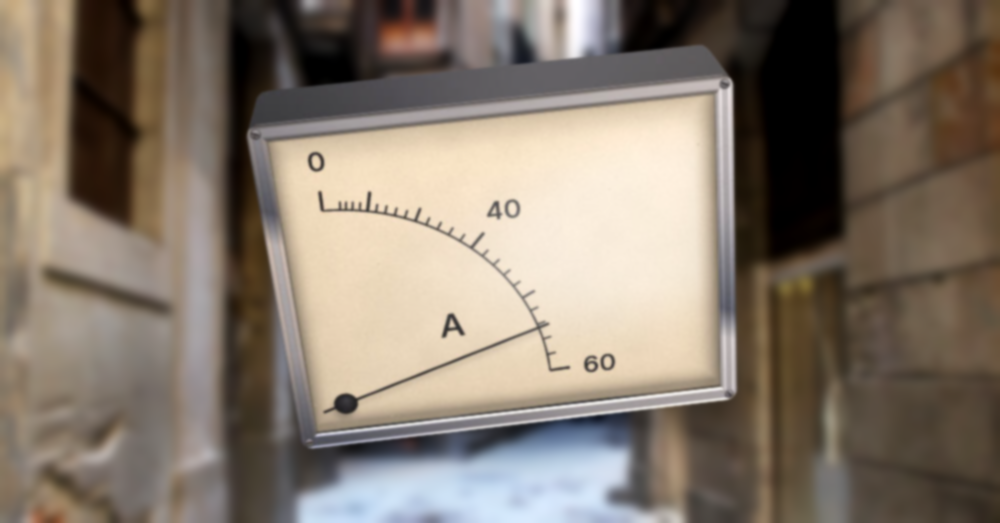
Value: 54A
